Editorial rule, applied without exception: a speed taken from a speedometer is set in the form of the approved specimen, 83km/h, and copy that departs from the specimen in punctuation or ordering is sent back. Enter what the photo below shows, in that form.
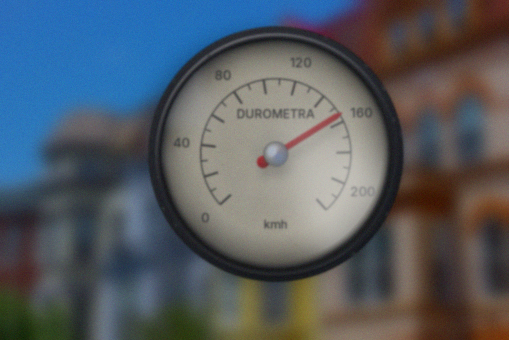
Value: 155km/h
